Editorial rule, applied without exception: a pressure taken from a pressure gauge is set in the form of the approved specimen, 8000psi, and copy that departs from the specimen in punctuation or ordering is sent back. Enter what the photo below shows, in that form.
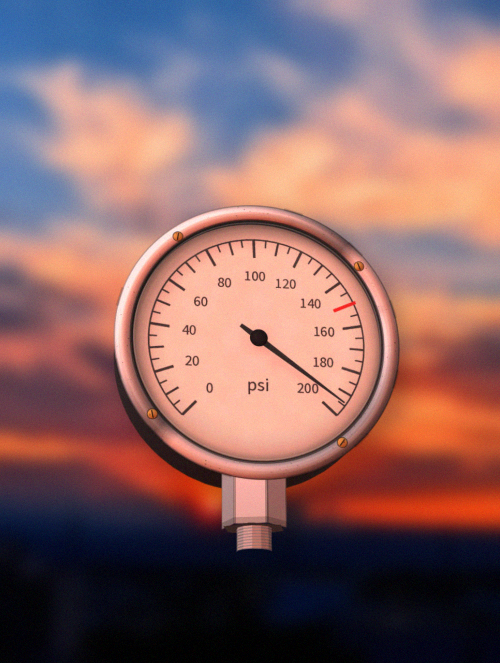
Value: 195psi
